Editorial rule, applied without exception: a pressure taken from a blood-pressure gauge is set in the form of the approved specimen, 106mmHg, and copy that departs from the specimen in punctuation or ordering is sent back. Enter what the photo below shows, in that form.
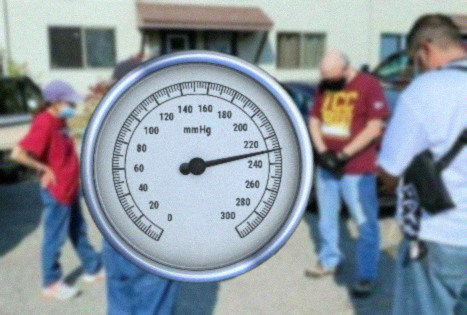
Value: 230mmHg
